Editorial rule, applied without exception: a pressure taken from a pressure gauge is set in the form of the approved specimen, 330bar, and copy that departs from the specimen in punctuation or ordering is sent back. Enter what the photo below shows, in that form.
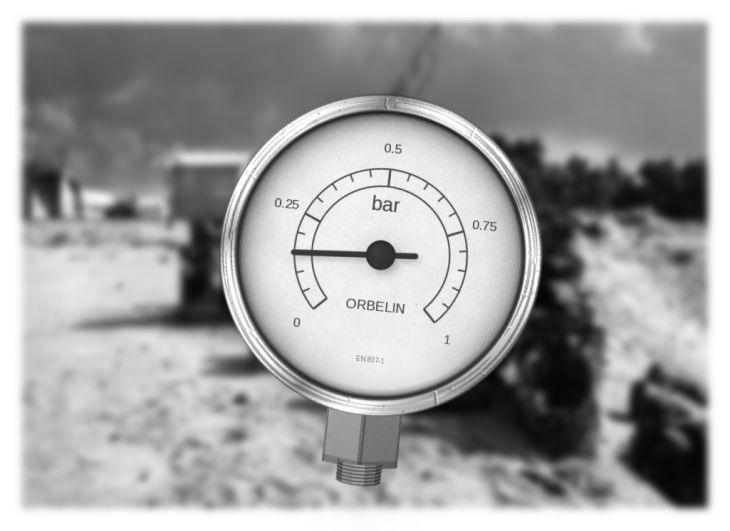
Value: 0.15bar
